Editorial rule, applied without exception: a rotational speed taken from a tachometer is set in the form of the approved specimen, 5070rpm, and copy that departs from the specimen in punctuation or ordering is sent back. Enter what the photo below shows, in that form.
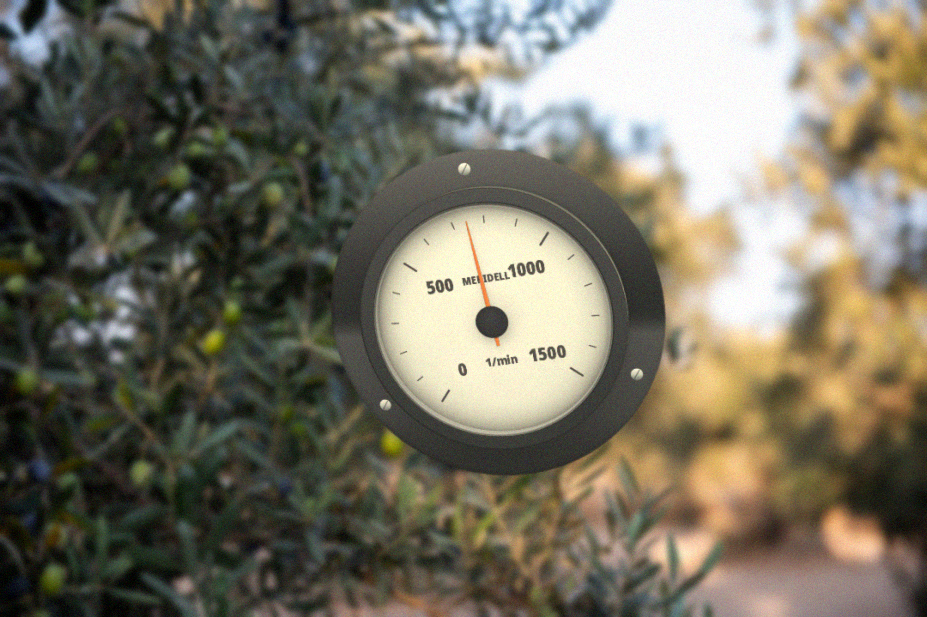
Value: 750rpm
